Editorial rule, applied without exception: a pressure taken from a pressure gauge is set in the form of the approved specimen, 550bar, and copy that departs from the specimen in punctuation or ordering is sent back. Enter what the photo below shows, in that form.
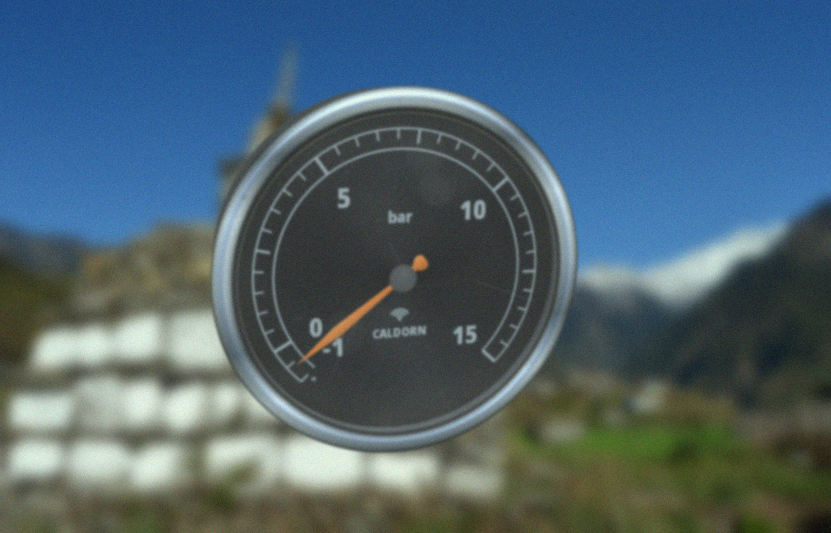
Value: -0.5bar
